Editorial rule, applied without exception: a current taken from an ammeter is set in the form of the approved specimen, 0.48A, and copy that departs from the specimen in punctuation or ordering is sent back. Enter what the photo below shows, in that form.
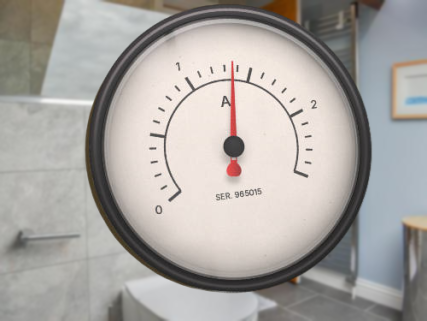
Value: 1.35A
